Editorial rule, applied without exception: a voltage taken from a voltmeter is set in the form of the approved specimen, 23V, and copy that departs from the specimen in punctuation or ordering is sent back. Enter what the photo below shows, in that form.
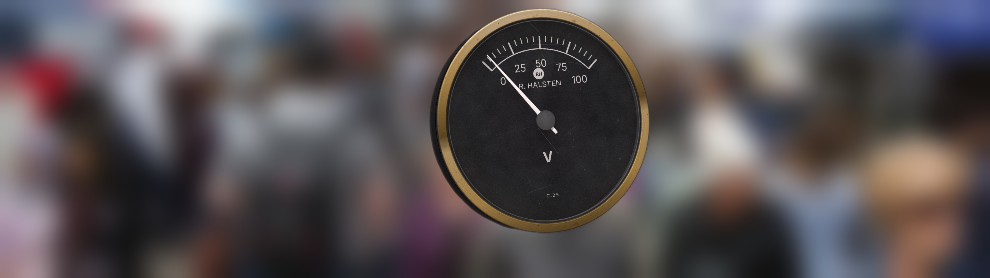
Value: 5V
